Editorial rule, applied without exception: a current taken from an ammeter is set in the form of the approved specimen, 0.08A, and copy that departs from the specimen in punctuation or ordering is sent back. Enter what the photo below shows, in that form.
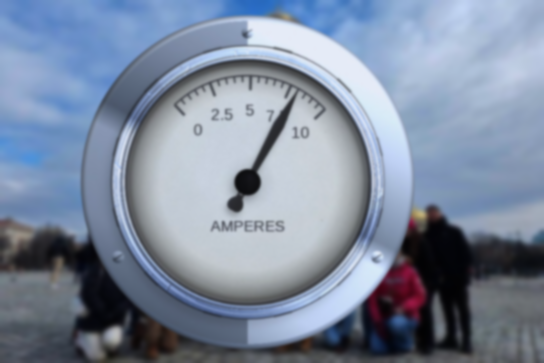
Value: 8A
